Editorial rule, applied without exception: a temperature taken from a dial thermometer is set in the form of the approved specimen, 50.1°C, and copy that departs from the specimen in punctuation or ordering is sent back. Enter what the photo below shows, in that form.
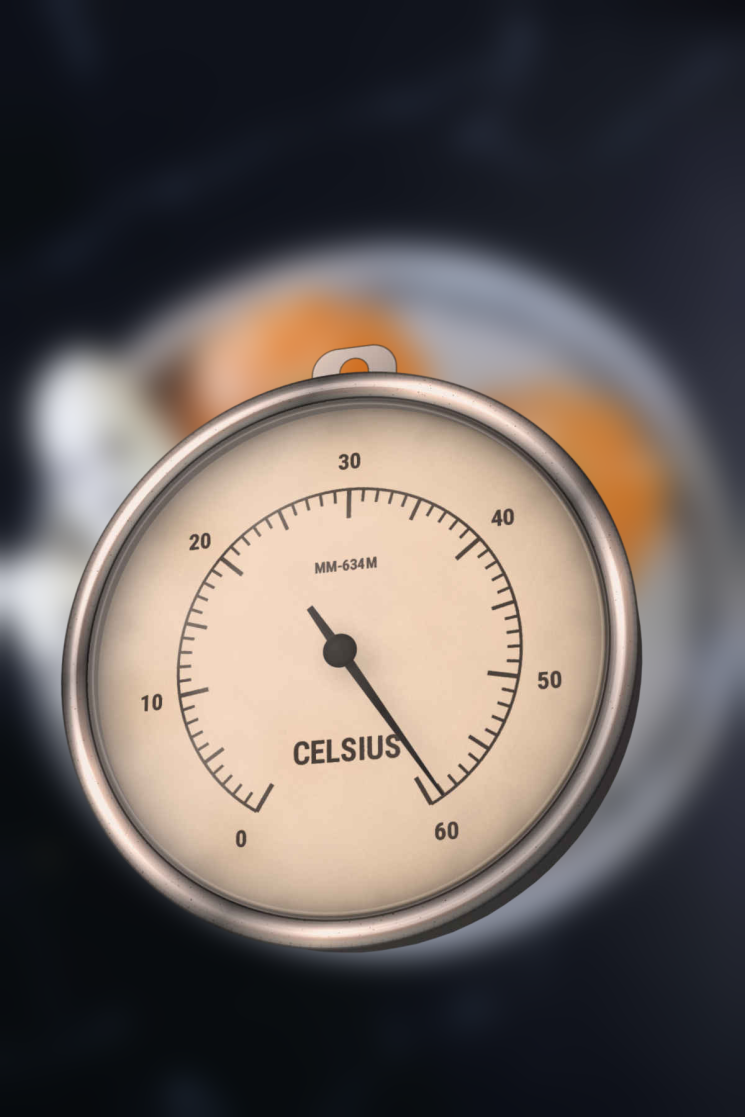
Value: 59°C
